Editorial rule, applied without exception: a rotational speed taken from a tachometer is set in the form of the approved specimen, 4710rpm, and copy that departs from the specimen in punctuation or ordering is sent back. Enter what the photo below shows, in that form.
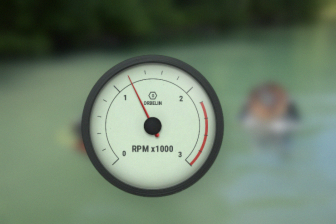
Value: 1200rpm
